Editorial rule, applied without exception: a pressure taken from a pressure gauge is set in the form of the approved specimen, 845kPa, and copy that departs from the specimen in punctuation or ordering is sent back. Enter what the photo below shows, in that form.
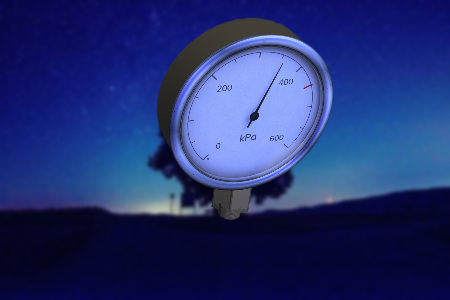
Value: 350kPa
